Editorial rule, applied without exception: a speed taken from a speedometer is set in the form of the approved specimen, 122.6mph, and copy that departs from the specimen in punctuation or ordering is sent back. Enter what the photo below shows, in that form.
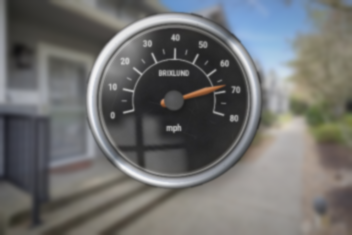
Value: 67.5mph
